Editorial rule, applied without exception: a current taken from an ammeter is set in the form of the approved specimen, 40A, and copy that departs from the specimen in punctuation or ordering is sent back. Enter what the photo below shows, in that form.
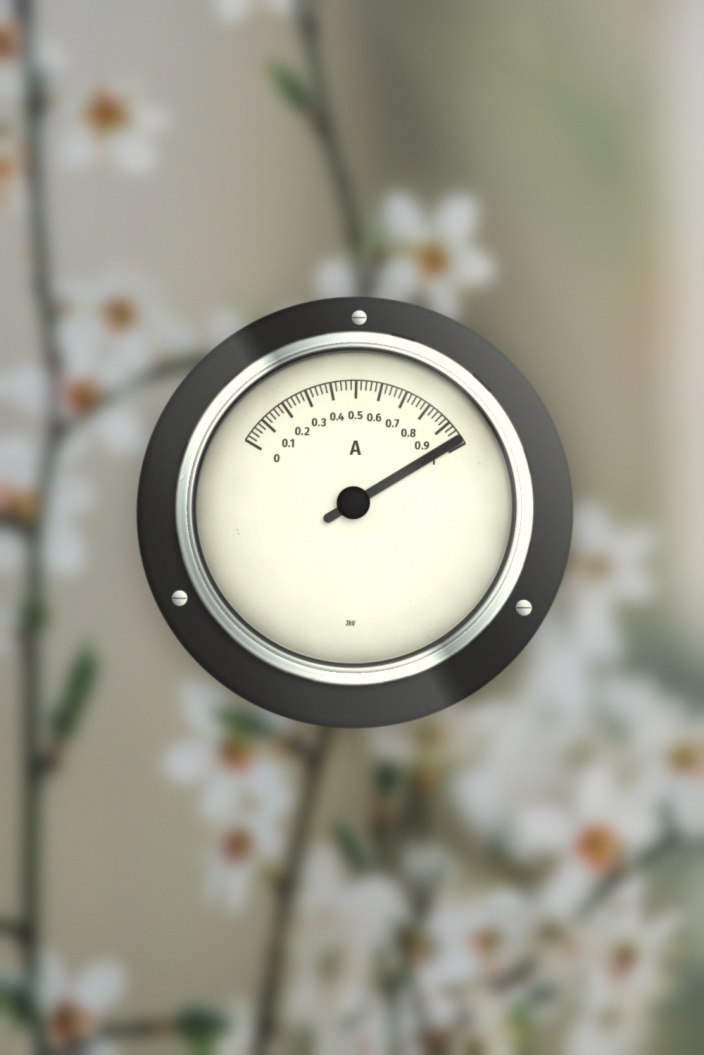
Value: 0.98A
